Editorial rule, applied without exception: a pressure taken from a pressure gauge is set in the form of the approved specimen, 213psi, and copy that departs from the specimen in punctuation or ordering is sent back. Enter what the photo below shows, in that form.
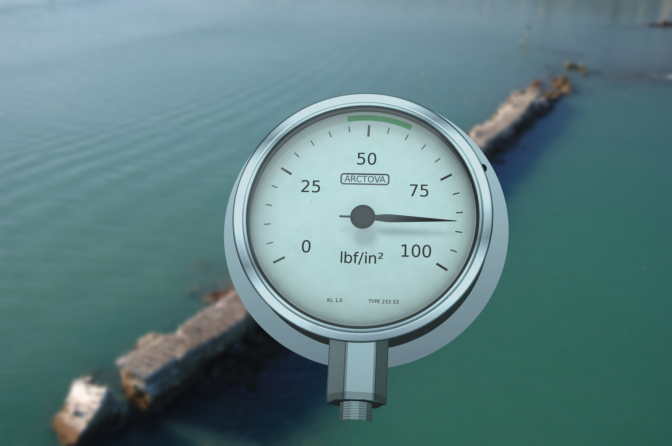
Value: 87.5psi
